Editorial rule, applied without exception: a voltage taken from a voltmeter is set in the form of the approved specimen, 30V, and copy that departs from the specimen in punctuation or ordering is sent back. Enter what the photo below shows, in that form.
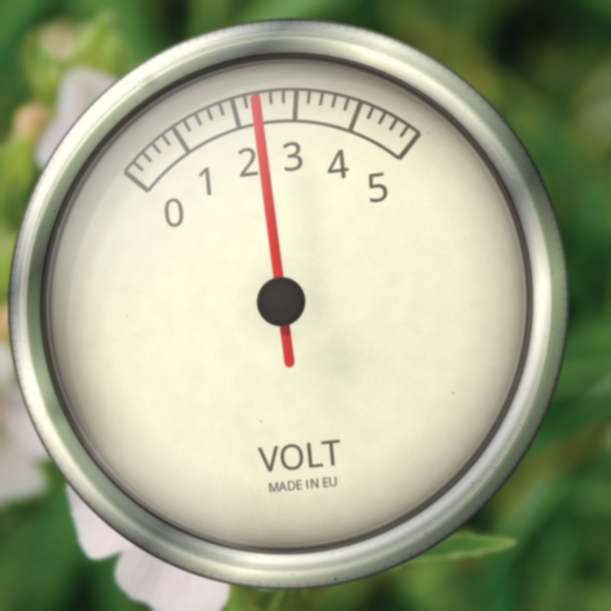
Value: 2.4V
